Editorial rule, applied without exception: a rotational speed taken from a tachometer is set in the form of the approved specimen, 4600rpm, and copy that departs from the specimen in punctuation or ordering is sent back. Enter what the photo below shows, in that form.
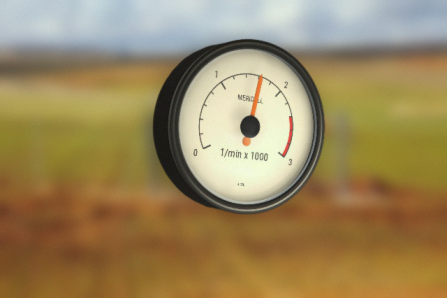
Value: 1600rpm
